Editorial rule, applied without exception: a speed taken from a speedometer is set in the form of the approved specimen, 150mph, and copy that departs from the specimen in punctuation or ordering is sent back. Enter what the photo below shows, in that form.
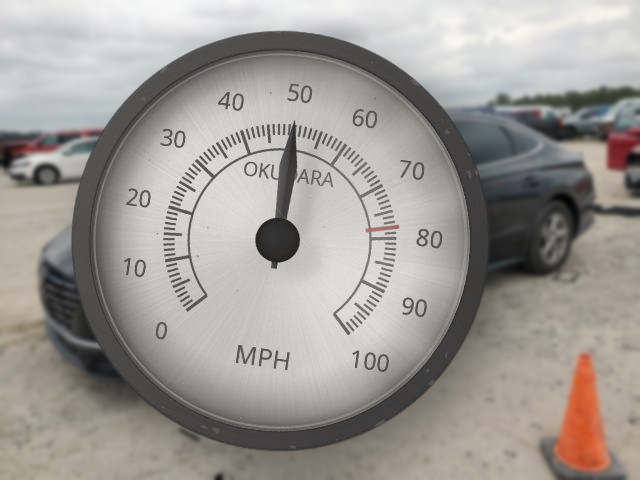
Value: 50mph
